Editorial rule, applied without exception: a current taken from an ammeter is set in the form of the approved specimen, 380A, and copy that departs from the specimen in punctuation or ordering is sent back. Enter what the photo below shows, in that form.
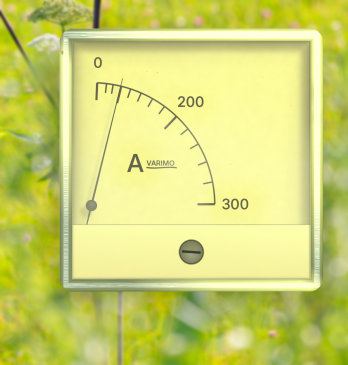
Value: 100A
